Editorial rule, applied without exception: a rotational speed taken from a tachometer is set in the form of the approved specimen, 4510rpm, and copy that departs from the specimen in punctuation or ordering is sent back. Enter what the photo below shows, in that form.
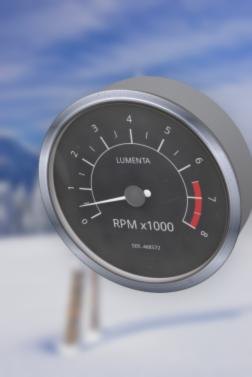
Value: 500rpm
